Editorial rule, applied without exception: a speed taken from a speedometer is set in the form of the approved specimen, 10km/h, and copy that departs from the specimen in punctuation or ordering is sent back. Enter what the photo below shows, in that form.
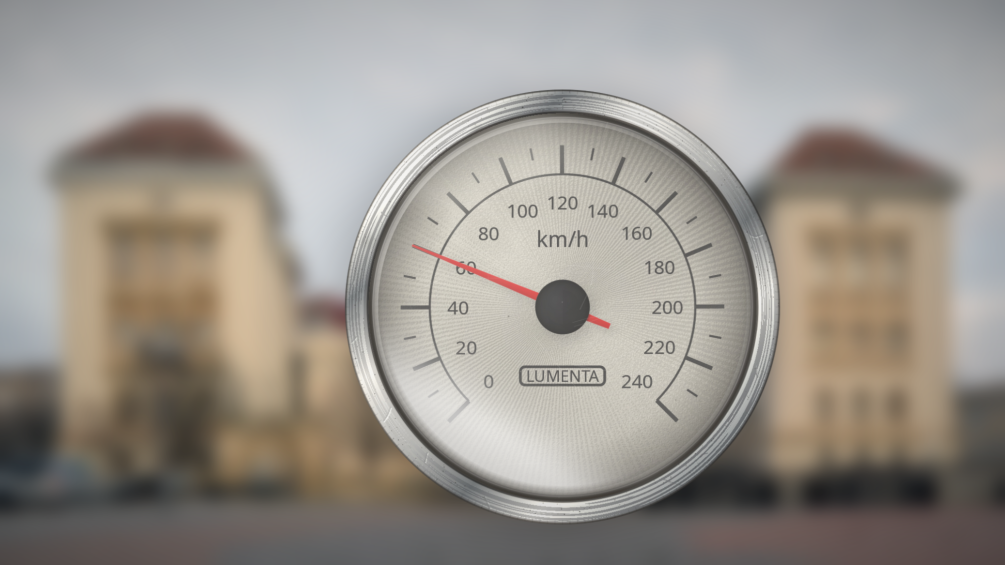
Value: 60km/h
